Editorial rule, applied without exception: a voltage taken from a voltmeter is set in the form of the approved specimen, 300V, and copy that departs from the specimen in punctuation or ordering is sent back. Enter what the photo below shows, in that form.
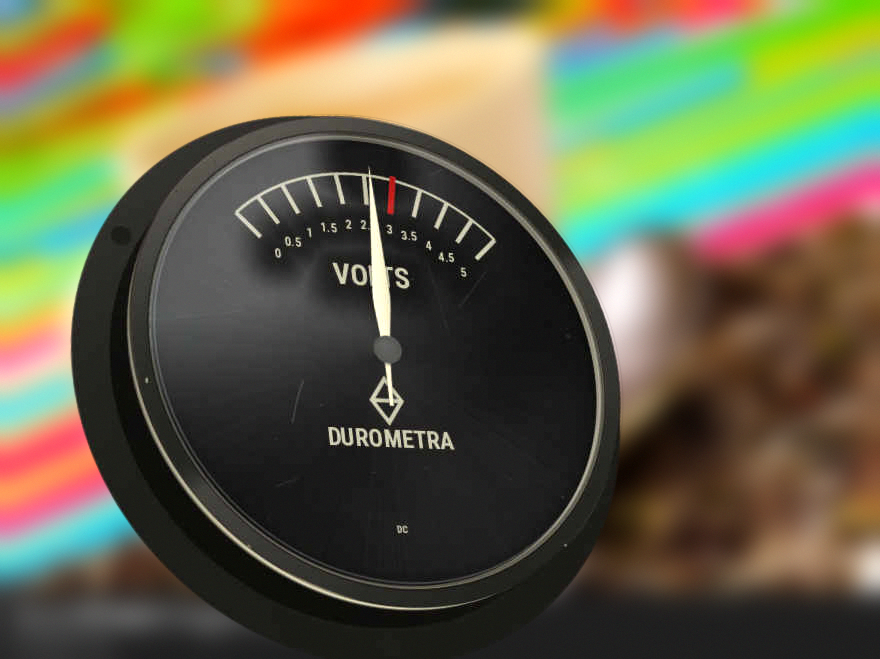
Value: 2.5V
